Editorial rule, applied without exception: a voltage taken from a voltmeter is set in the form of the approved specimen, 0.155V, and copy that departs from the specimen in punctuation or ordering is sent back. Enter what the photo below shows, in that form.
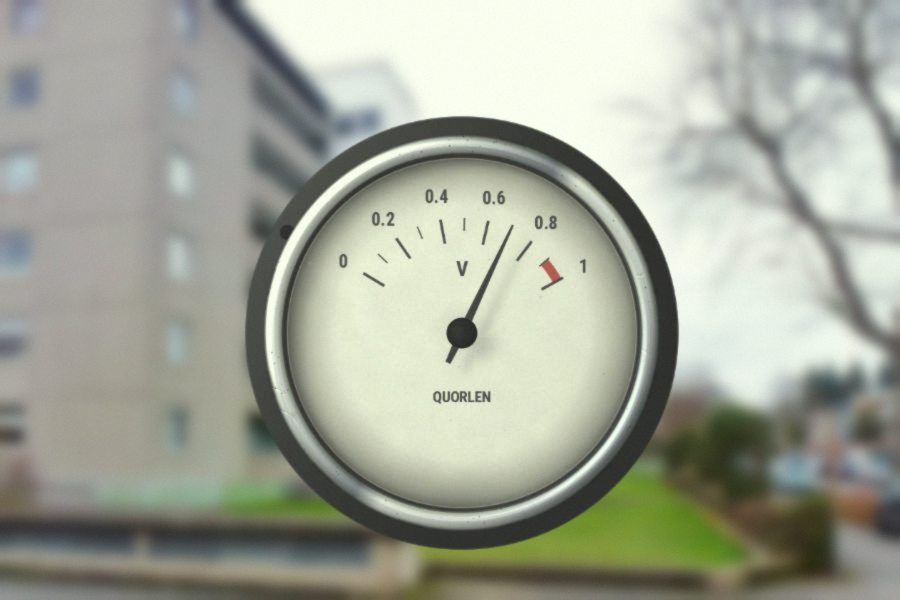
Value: 0.7V
